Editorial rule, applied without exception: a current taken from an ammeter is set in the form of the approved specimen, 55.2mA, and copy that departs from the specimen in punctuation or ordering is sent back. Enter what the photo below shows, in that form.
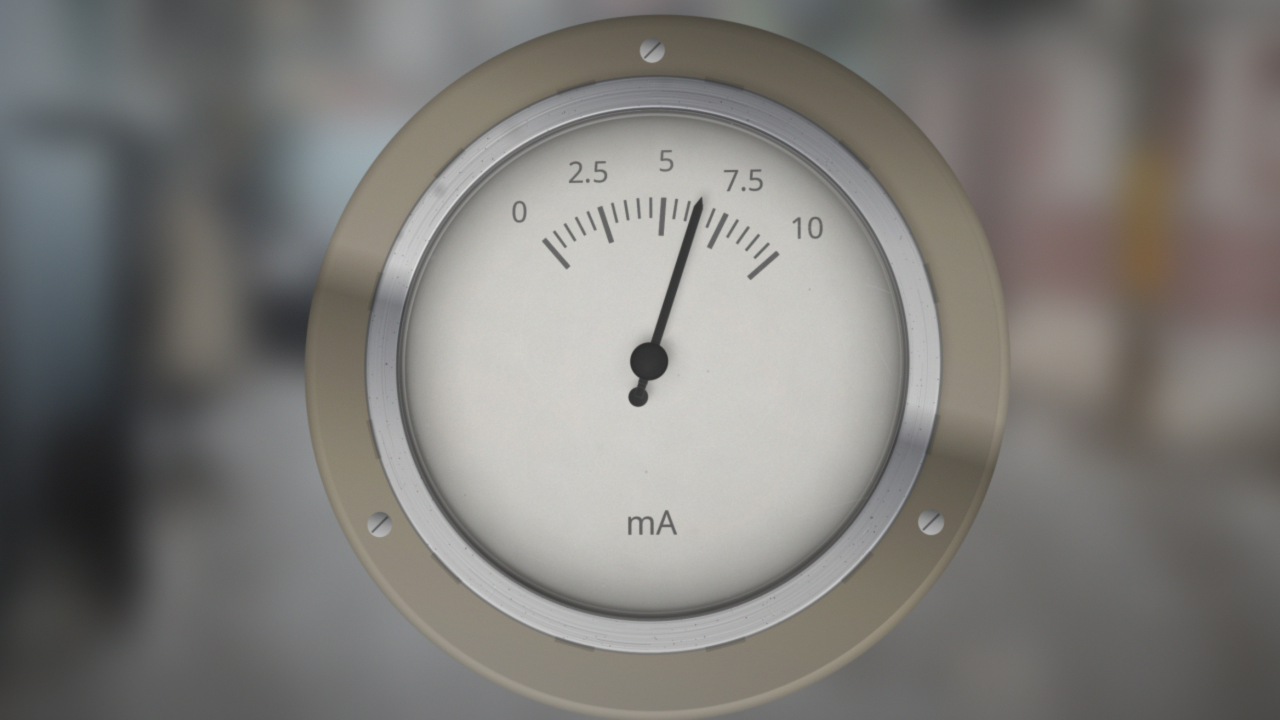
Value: 6.5mA
